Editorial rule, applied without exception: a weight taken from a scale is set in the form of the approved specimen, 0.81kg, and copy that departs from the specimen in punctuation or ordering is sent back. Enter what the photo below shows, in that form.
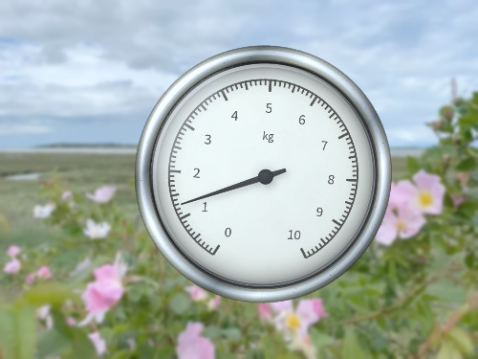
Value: 1.3kg
